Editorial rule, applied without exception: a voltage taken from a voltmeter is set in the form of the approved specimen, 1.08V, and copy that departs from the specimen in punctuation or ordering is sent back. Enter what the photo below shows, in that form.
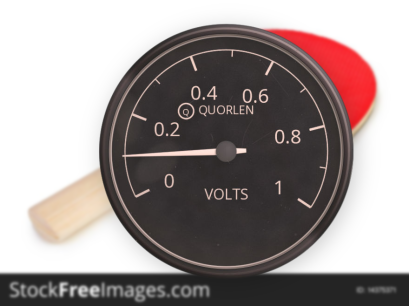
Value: 0.1V
